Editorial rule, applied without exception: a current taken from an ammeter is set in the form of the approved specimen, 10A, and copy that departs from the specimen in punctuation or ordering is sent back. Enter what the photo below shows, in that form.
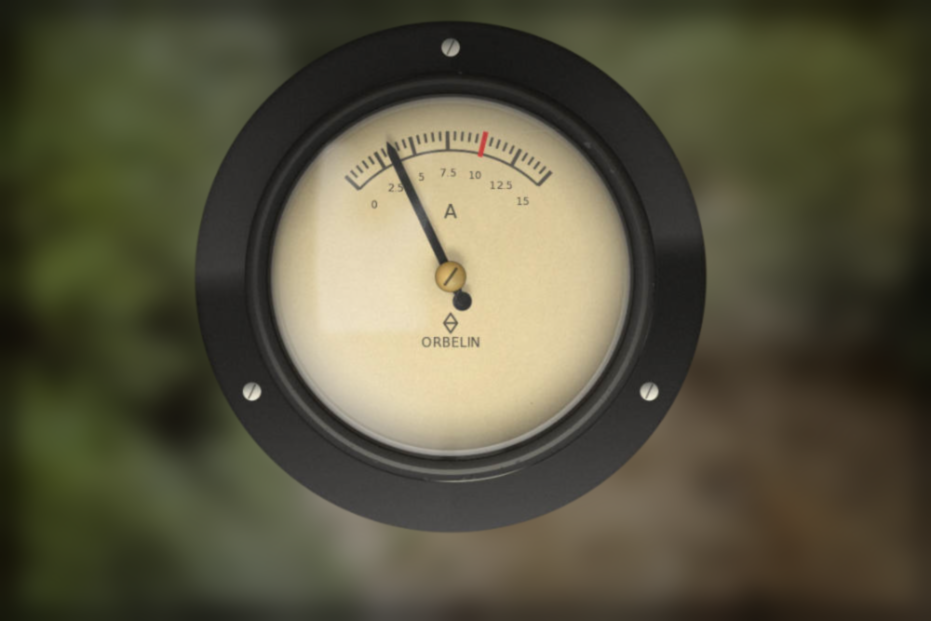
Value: 3.5A
